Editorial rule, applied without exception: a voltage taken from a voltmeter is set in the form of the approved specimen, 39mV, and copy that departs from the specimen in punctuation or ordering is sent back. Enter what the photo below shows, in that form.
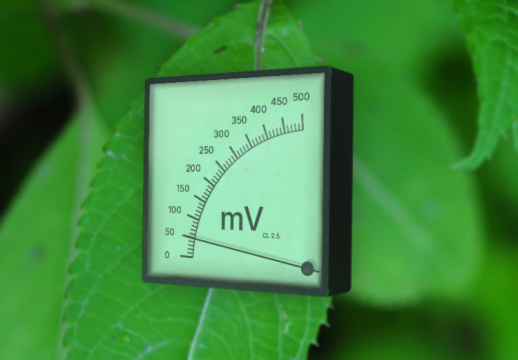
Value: 50mV
